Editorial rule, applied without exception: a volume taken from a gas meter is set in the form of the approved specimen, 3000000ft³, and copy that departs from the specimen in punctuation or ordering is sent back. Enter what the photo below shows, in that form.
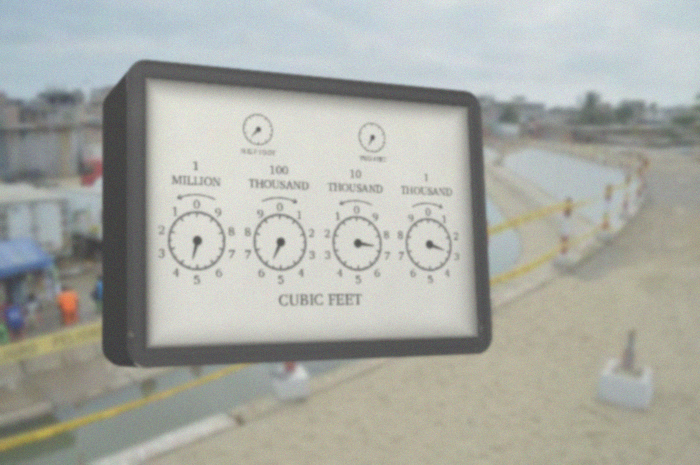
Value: 457300ft³
